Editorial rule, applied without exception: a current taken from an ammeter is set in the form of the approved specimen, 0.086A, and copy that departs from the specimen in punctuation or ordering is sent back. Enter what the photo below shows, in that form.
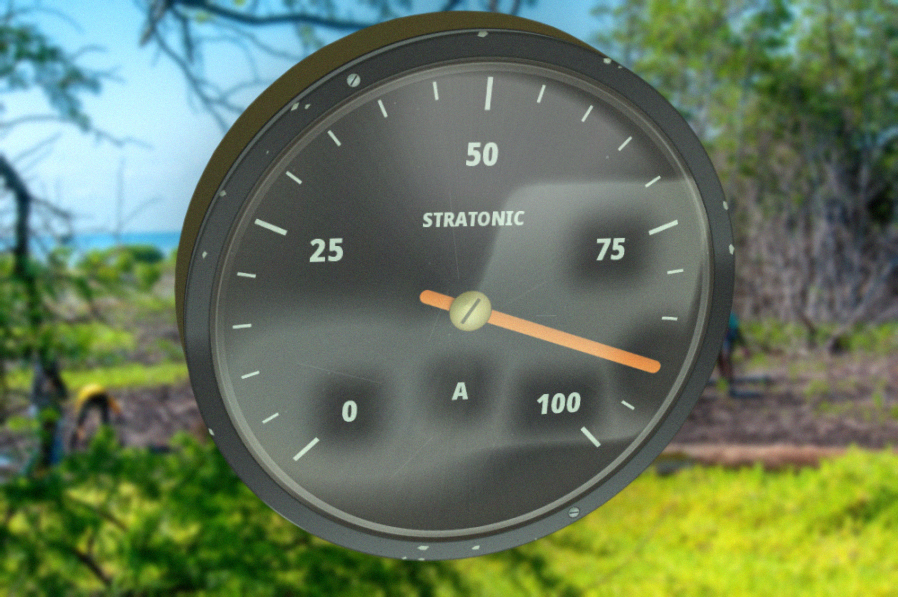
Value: 90A
